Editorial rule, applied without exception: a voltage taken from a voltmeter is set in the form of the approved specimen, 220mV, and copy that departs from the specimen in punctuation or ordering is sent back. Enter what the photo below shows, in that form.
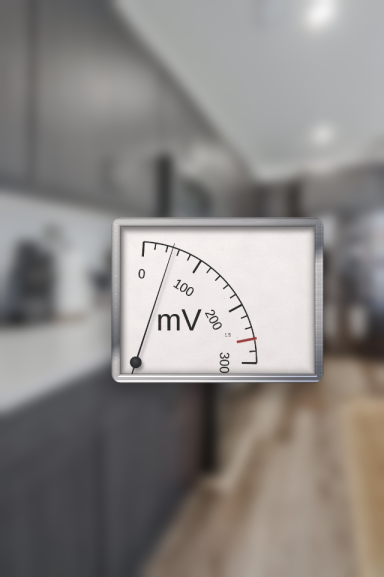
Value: 50mV
